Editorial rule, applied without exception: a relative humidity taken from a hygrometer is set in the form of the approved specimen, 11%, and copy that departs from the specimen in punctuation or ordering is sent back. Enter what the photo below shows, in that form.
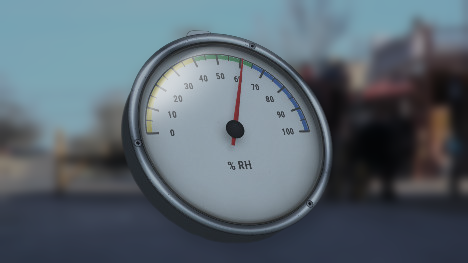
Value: 60%
